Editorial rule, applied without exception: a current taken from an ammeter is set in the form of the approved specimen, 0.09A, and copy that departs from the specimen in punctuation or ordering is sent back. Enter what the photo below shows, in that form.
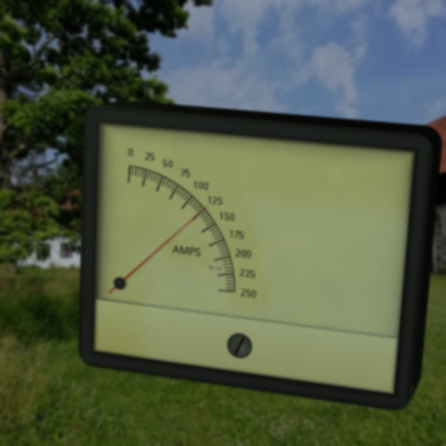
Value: 125A
